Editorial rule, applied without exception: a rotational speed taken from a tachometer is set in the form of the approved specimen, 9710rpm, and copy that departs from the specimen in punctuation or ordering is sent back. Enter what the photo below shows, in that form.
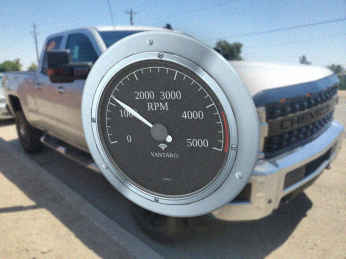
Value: 1200rpm
